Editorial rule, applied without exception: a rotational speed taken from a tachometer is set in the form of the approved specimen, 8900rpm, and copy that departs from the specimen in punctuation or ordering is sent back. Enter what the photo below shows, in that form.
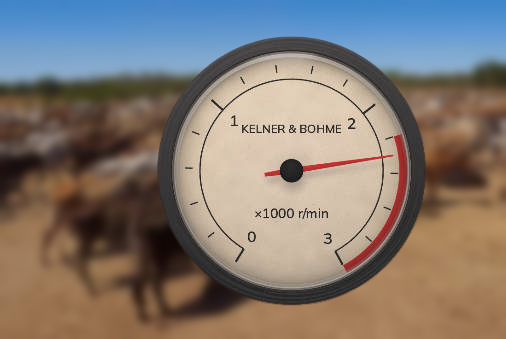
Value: 2300rpm
